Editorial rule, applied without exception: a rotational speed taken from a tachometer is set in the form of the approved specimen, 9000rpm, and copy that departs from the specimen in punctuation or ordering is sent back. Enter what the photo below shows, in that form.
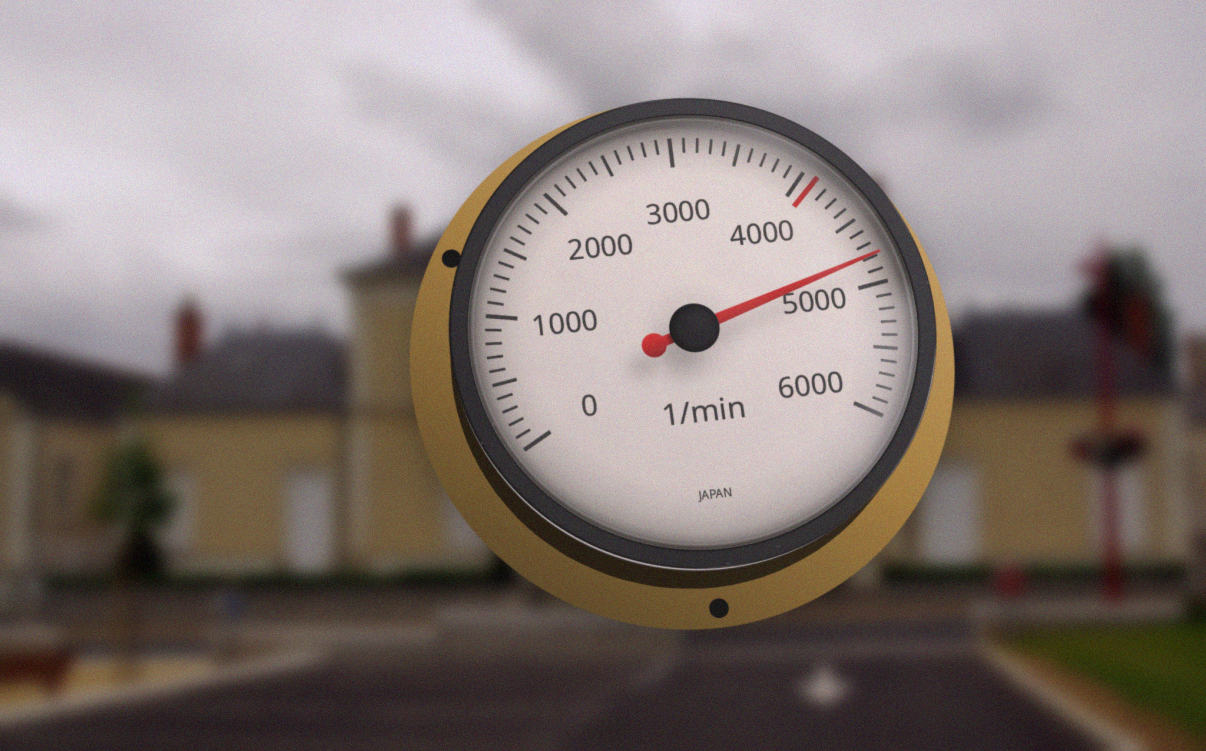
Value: 4800rpm
